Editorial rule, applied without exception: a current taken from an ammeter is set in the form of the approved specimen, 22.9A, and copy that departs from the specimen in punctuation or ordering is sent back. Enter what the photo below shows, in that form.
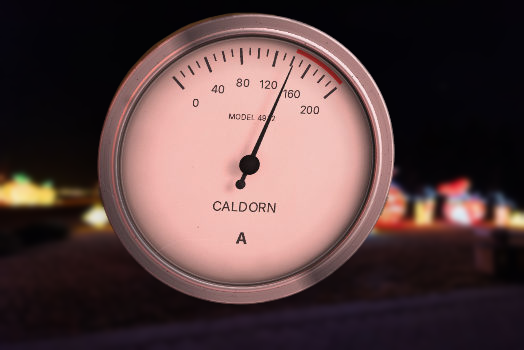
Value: 140A
